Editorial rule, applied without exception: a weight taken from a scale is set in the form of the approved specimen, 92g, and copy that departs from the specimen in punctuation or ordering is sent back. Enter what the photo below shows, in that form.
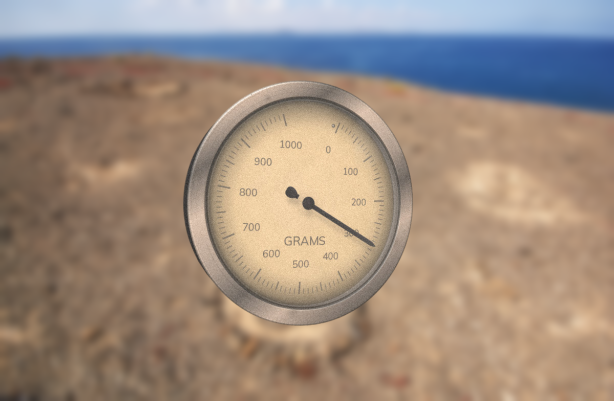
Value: 300g
